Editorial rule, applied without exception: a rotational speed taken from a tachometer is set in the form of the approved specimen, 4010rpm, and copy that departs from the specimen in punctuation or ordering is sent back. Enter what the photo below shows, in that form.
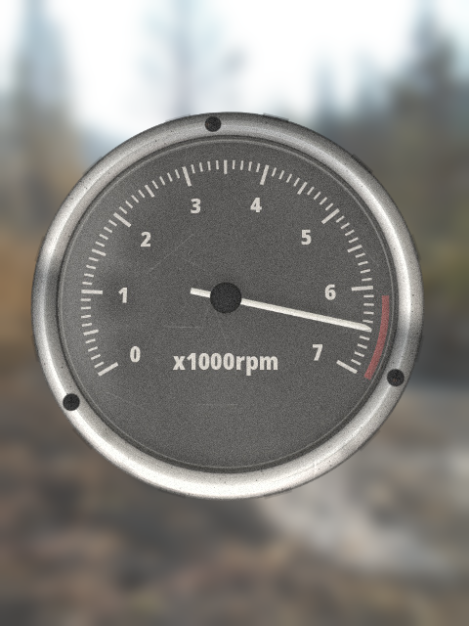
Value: 6500rpm
